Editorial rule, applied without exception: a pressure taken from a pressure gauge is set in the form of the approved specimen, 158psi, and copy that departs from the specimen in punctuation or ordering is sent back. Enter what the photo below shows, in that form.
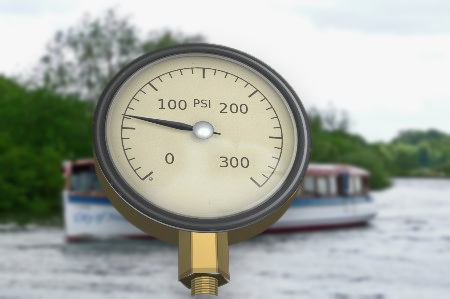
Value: 60psi
